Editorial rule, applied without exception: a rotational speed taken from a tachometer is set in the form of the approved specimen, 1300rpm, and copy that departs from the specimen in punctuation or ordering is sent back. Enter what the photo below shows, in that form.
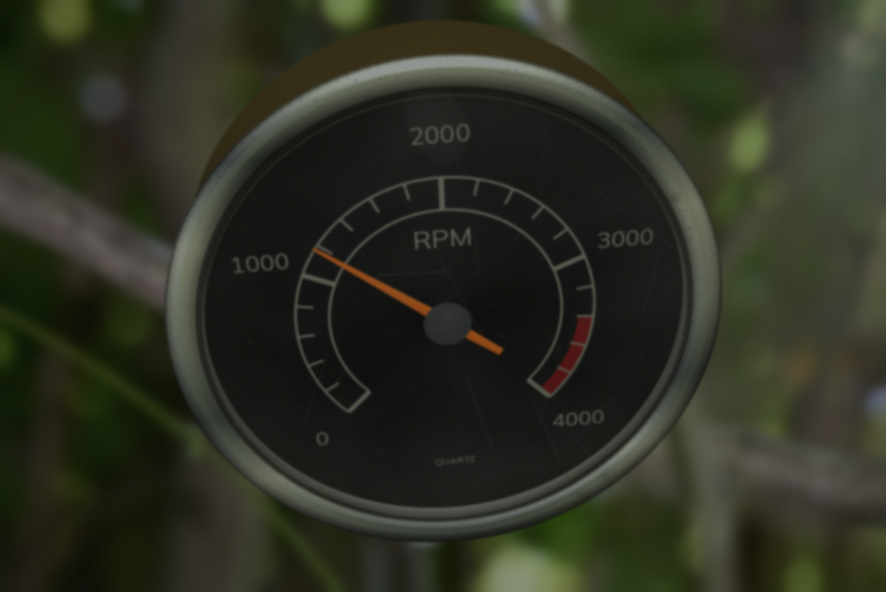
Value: 1200rpm
